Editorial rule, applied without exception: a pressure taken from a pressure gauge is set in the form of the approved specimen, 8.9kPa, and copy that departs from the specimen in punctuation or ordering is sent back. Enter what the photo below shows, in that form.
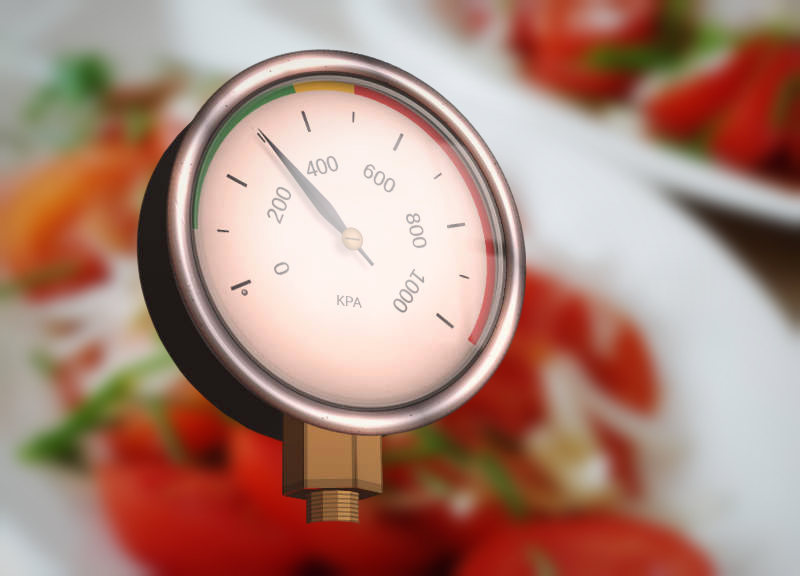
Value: 300kPa
